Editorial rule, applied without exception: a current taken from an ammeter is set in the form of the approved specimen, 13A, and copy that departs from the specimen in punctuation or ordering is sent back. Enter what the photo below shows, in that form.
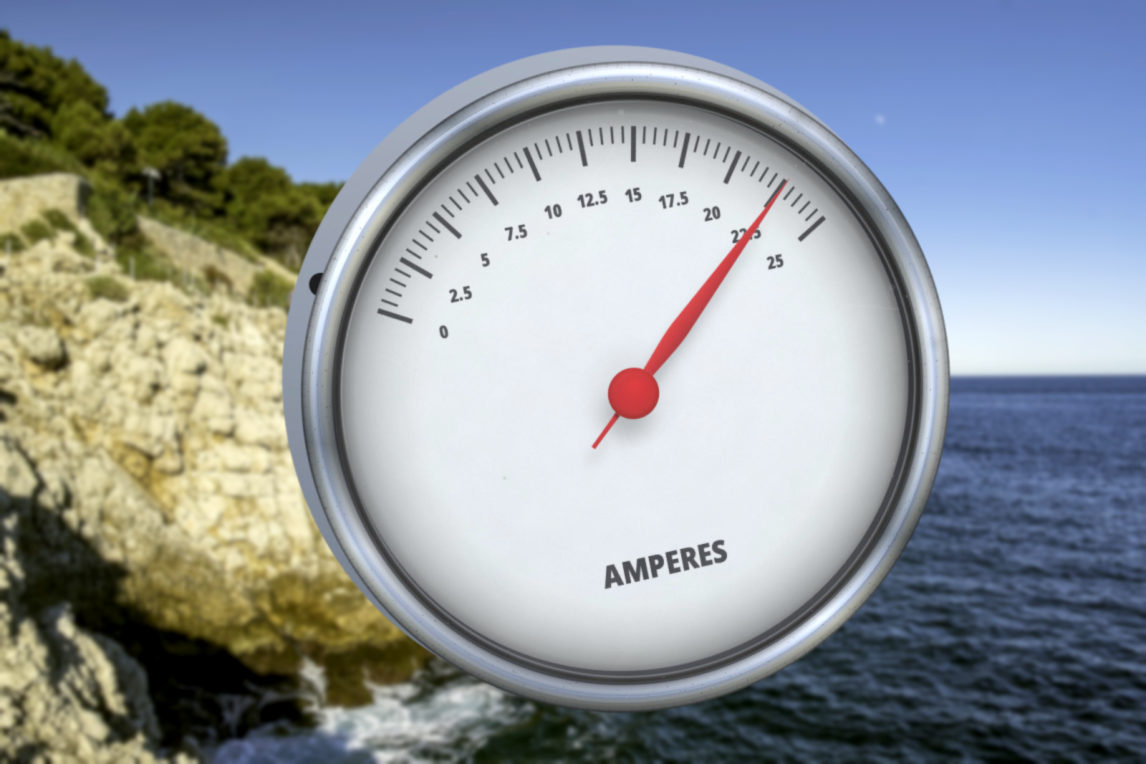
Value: 22.5A
